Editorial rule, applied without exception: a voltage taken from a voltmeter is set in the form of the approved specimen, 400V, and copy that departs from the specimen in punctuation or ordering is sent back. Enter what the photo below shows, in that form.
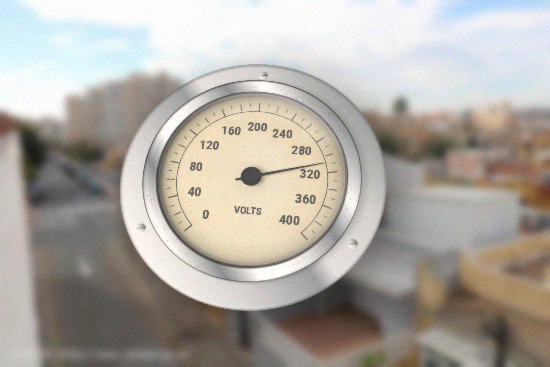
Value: 310V
